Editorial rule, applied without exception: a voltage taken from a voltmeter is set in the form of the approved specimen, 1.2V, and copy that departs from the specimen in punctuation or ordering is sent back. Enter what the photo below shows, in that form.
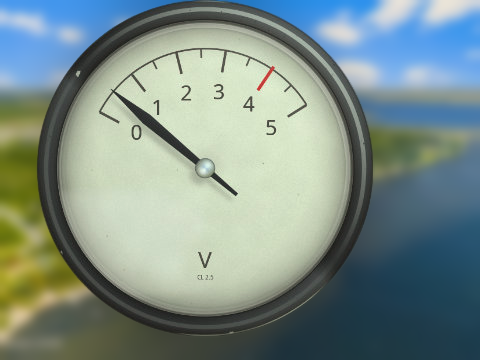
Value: 0.5V
